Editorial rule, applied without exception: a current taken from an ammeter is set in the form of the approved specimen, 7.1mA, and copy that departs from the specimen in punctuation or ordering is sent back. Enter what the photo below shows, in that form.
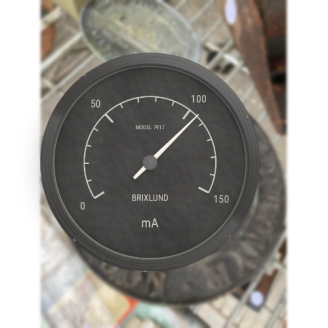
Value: 105mA
